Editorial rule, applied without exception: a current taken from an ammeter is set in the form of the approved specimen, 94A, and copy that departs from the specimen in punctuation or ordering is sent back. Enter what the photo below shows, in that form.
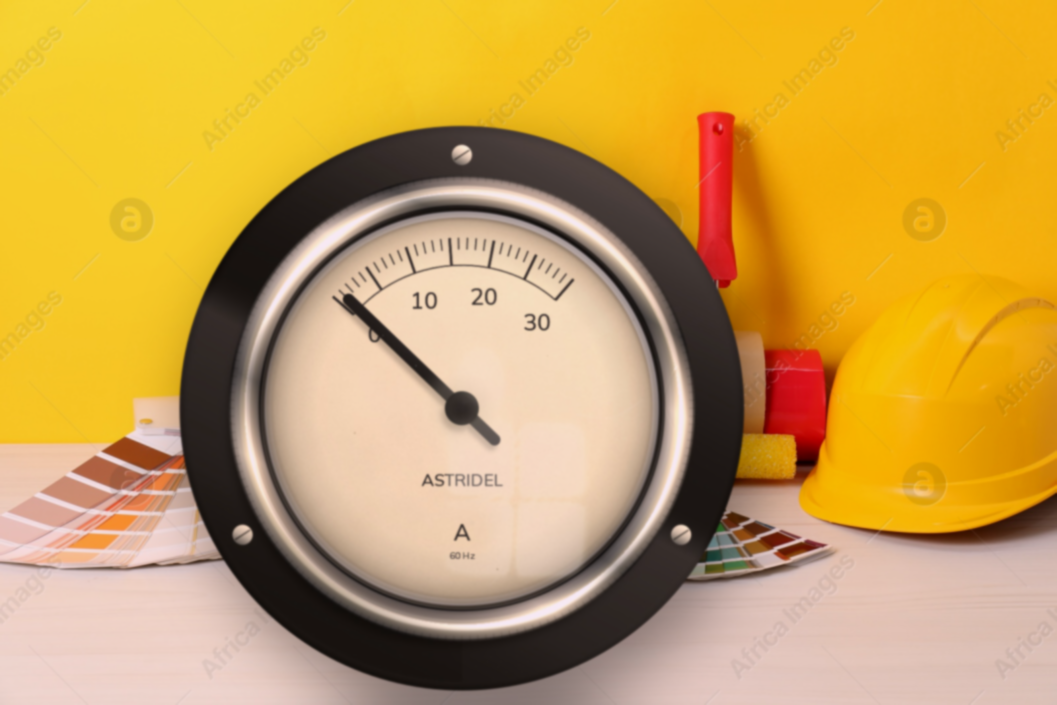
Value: 1A
